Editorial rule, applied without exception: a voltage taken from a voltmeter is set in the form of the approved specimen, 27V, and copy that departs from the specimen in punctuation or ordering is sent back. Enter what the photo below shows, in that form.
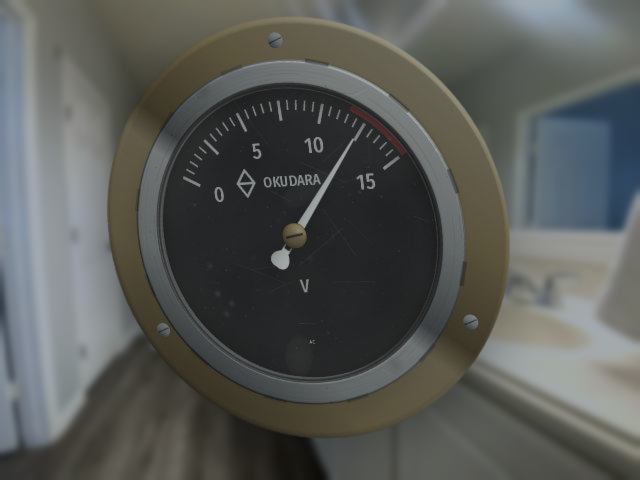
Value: 12.5V
